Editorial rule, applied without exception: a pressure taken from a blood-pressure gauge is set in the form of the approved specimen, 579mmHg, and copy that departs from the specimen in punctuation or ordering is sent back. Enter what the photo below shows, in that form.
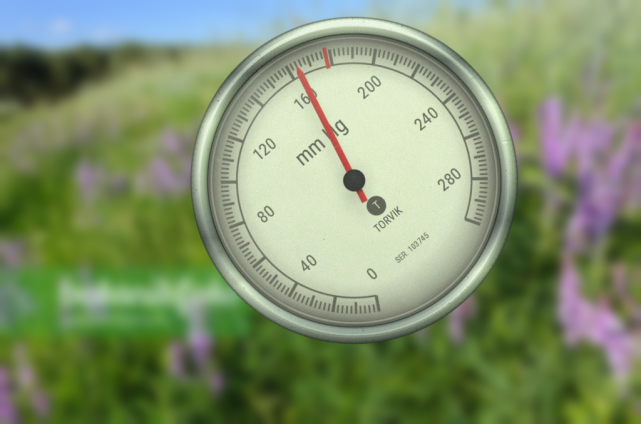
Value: 164mmHg
